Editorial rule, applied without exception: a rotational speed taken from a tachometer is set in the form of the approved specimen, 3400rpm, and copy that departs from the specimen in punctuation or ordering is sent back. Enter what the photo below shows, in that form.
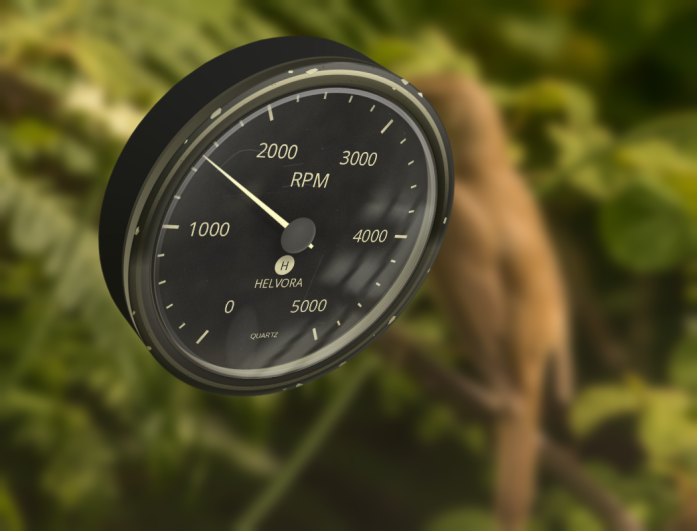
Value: 1500rpm
